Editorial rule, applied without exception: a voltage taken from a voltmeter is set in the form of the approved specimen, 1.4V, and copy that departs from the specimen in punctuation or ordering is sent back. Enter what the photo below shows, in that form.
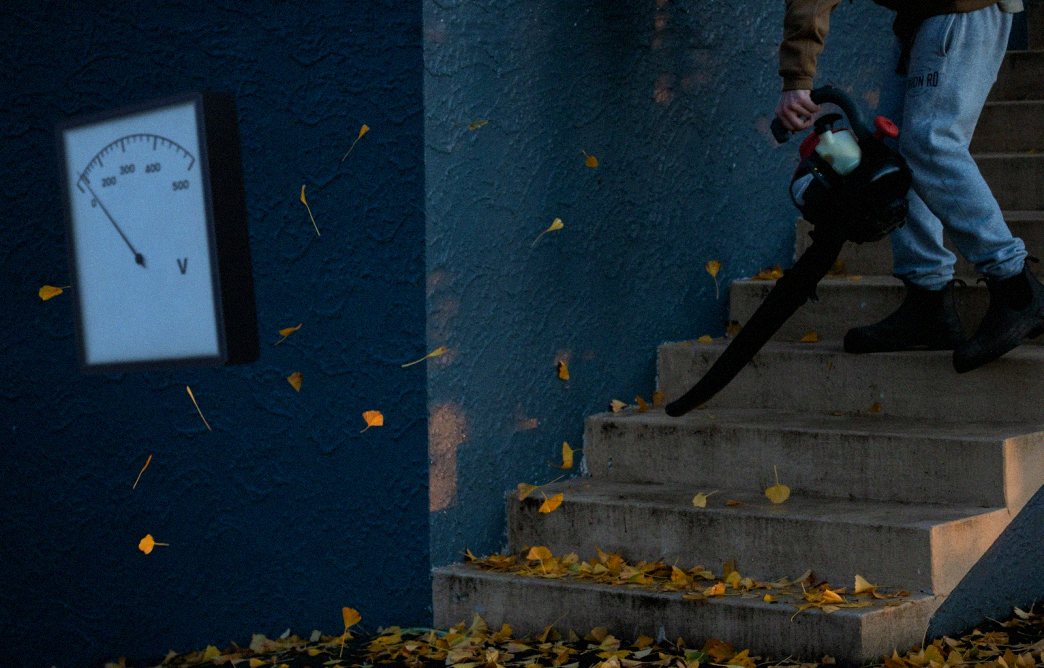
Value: 100V
